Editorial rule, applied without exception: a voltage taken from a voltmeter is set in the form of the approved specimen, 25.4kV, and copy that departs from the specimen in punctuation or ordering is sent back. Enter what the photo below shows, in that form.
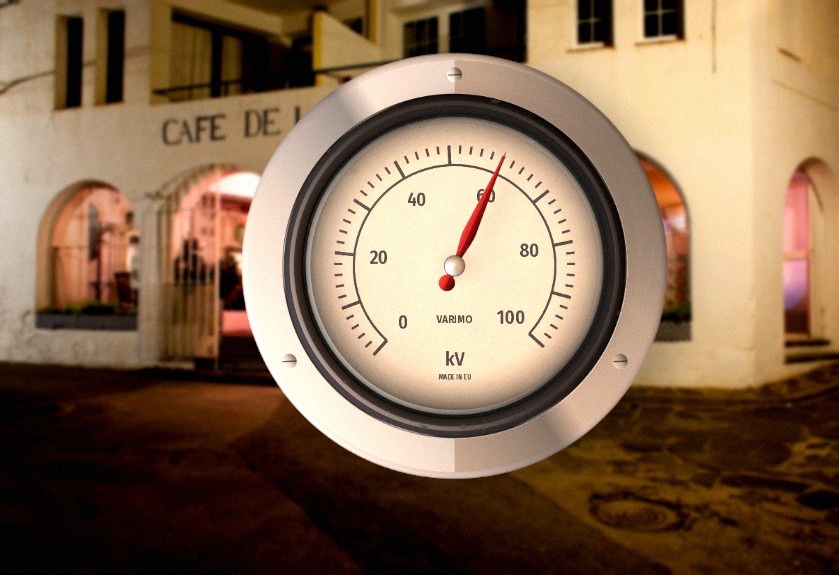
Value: 60kV
